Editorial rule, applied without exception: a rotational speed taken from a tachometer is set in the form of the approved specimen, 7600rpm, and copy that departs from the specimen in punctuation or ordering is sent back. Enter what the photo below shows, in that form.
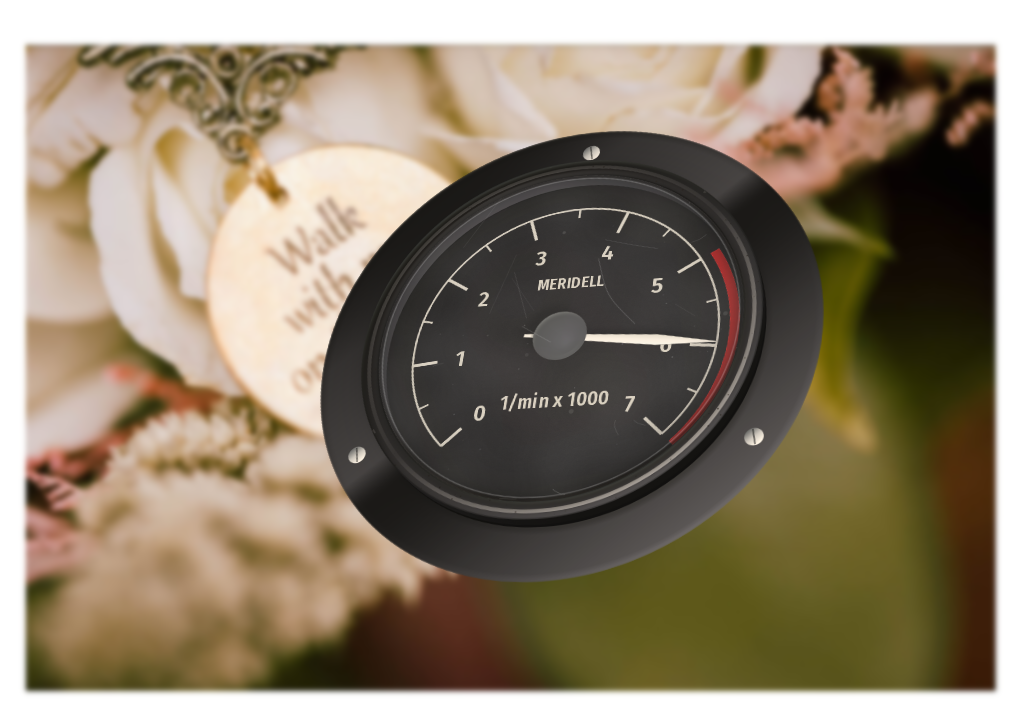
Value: 6000rpm
